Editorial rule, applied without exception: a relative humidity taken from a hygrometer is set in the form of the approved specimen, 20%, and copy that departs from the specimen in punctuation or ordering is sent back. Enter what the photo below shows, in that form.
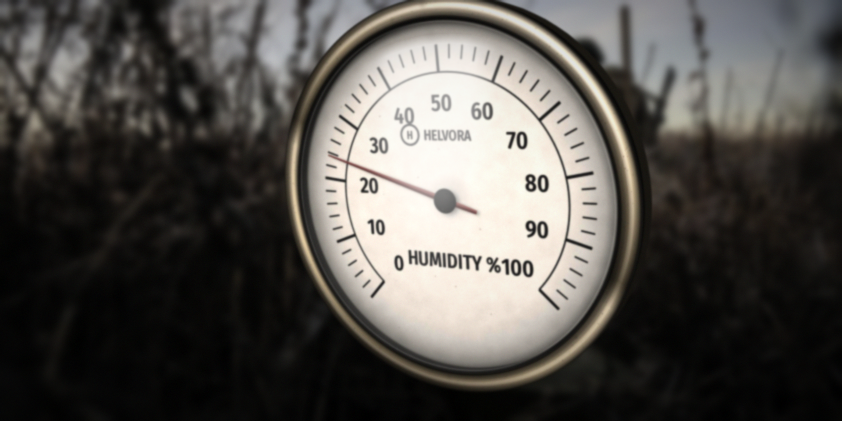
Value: 24%
